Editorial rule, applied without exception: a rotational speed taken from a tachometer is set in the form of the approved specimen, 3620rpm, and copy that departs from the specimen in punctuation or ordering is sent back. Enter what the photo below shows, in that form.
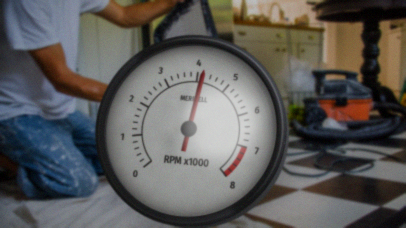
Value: 4200rpm
